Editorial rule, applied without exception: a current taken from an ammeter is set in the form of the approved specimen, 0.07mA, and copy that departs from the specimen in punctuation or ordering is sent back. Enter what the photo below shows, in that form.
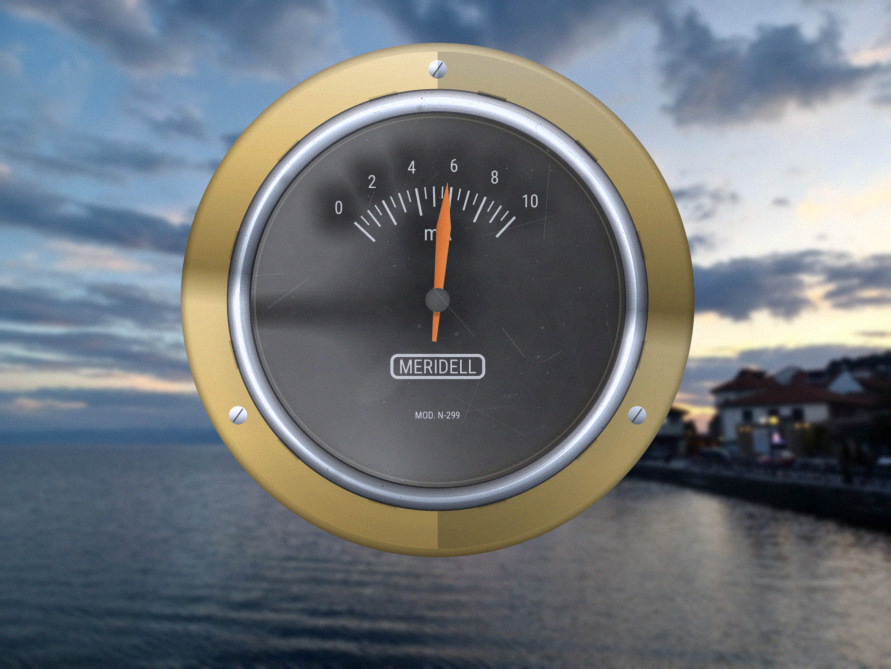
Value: 5.75mA
